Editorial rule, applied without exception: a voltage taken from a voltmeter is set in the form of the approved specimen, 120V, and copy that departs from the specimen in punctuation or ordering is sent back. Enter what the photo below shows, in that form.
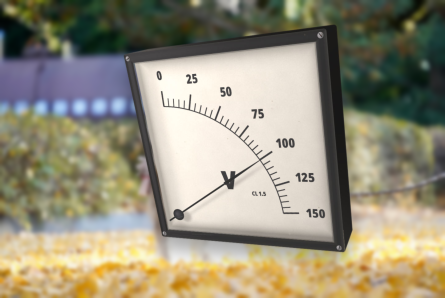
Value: 100V
